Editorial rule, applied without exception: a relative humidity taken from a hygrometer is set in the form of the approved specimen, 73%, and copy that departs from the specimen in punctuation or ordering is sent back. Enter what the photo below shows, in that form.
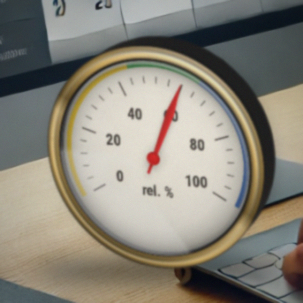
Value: 60%
